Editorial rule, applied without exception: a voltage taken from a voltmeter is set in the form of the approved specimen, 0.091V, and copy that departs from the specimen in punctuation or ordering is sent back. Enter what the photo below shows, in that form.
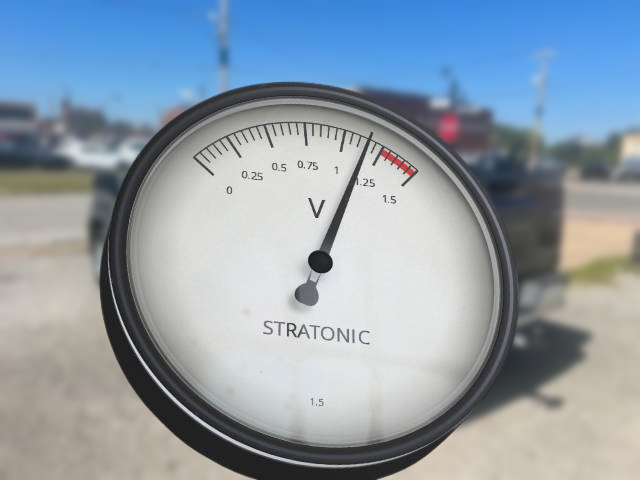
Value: 1.15V
